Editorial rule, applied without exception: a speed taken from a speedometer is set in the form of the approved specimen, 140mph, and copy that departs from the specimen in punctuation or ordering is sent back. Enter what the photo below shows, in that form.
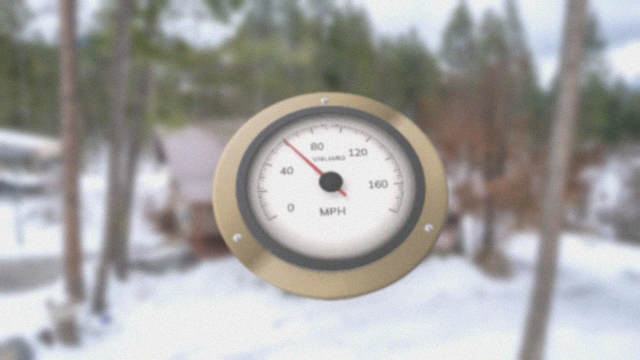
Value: 60mph
